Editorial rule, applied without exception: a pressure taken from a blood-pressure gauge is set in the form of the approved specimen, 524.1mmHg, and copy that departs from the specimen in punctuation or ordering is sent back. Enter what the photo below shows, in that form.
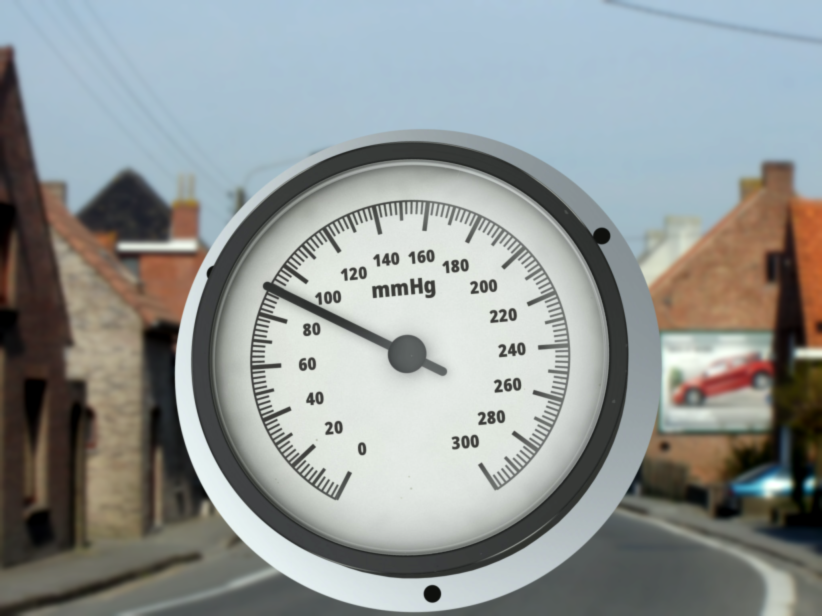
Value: 90mmHg
